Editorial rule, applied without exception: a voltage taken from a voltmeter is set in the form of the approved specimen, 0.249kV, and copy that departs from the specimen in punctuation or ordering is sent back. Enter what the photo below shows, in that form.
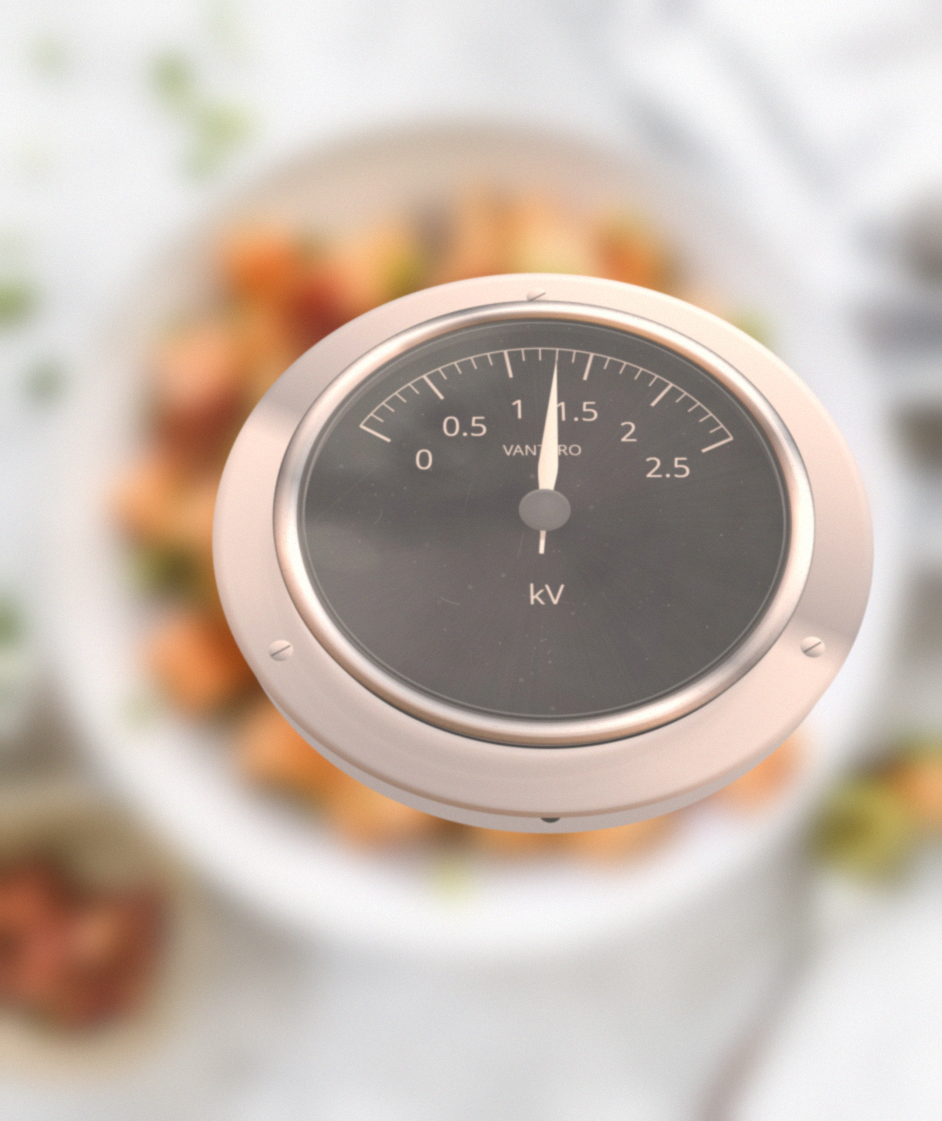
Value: 1.3kV
